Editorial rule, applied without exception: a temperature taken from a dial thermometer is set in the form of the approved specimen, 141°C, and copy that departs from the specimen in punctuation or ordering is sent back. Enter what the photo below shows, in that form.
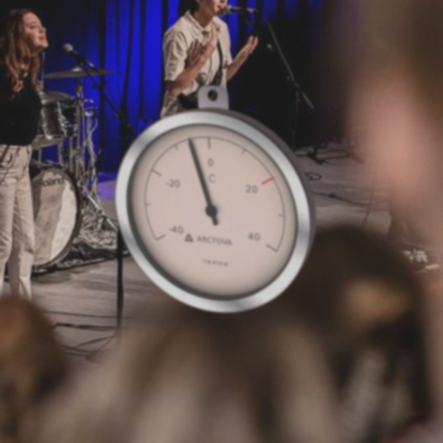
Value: -5°C
